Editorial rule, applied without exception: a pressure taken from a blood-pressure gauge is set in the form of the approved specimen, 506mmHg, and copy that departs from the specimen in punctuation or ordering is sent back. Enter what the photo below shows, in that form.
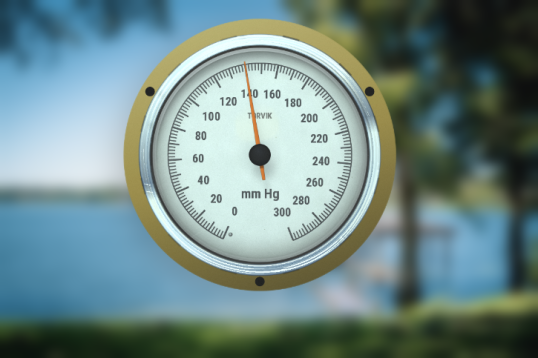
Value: 140mmHg
